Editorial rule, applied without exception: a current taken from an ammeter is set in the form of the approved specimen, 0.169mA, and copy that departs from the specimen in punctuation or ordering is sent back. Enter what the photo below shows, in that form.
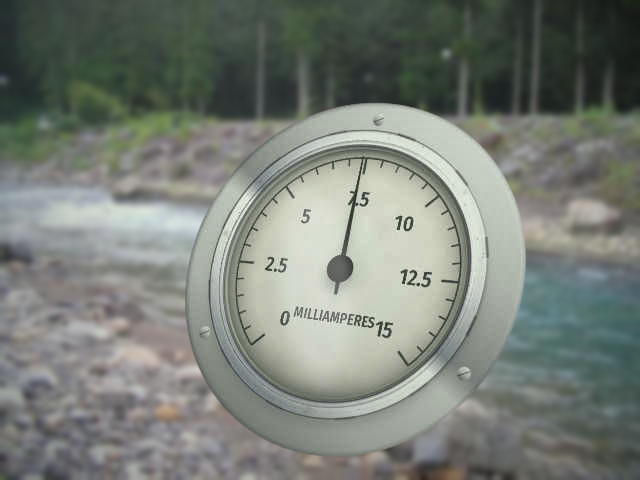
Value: 7.5mA
